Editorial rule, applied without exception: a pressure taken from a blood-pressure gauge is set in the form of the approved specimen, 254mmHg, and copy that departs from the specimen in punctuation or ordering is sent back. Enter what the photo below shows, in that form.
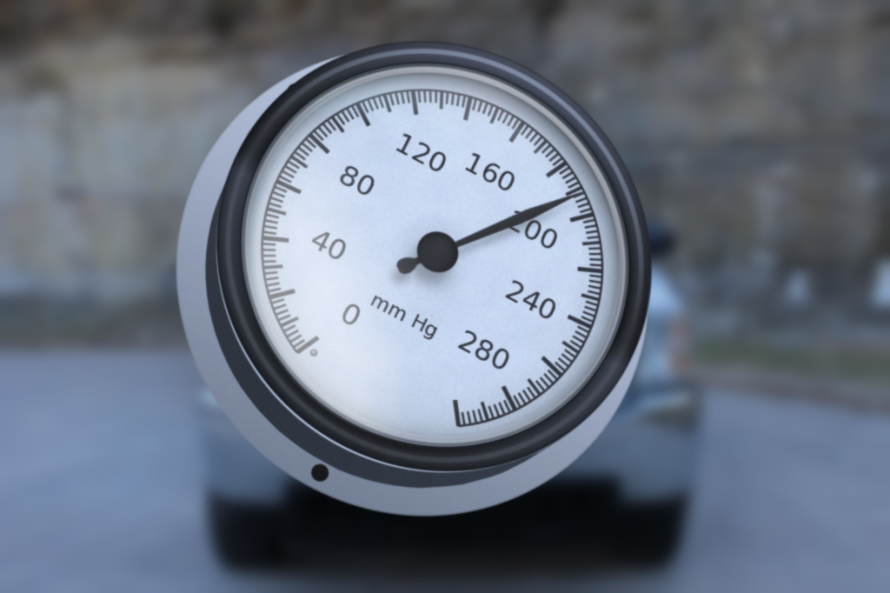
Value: 192mmHg
